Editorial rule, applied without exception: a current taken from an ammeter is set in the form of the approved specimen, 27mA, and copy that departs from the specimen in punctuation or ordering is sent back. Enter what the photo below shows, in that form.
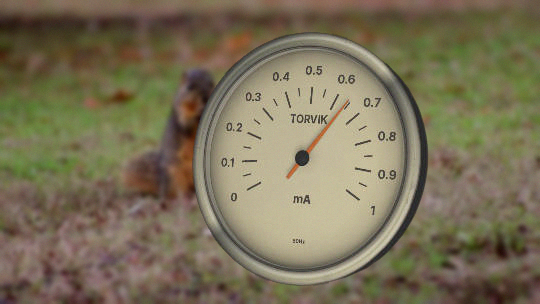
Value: 0.65mA
